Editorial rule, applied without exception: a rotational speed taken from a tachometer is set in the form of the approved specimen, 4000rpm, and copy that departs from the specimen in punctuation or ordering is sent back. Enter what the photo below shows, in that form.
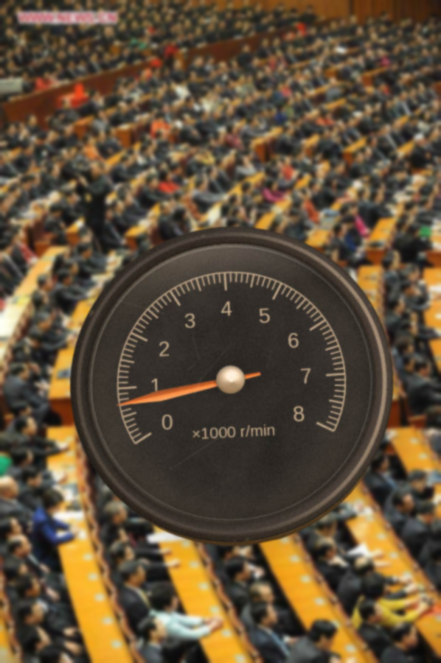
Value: 700rpm
